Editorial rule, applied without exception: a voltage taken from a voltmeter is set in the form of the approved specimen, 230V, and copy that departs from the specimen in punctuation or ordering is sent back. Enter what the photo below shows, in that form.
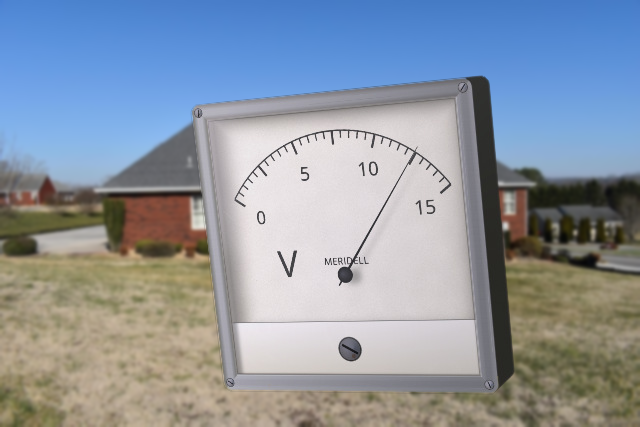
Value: 12.5V
